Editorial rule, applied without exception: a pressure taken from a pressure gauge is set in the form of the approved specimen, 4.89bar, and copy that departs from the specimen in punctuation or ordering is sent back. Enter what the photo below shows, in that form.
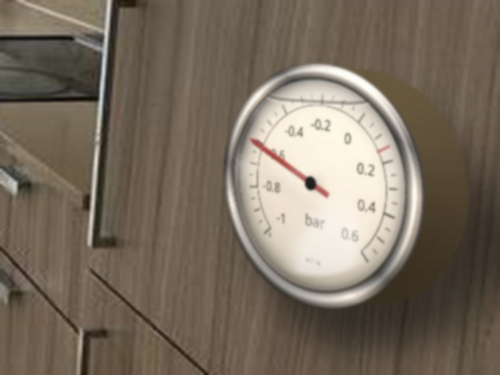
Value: -0.6bar
